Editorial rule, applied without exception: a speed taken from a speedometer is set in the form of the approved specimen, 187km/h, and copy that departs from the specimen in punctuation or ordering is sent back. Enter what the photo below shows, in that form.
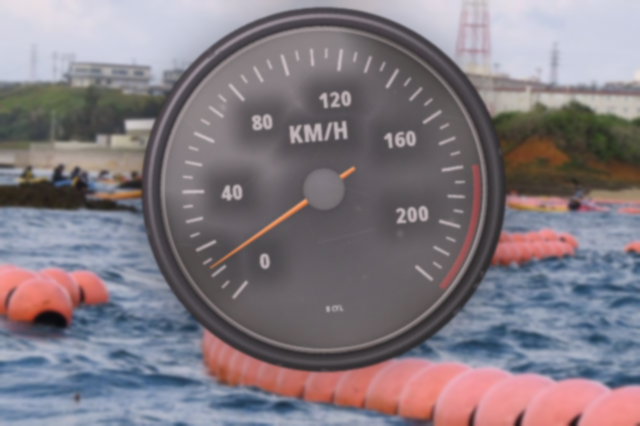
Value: 12.5km/h
